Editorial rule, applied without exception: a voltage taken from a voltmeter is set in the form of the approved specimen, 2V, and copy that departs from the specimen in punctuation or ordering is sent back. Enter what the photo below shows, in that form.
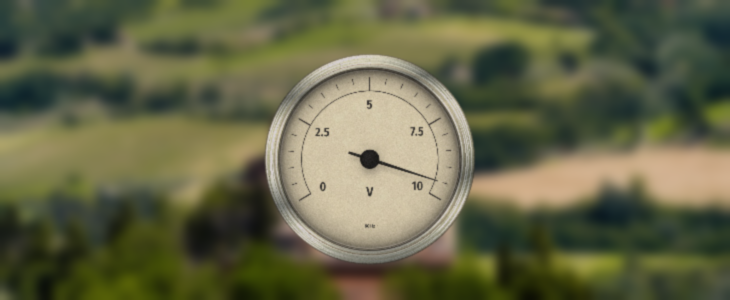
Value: 9.5V
